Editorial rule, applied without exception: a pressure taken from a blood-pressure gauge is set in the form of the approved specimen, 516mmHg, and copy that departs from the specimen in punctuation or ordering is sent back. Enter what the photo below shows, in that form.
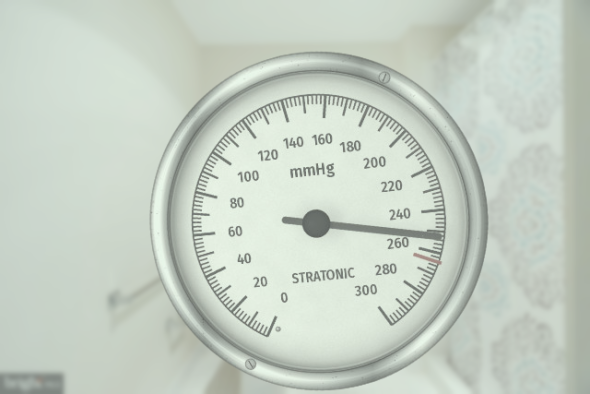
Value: 252mmHg
